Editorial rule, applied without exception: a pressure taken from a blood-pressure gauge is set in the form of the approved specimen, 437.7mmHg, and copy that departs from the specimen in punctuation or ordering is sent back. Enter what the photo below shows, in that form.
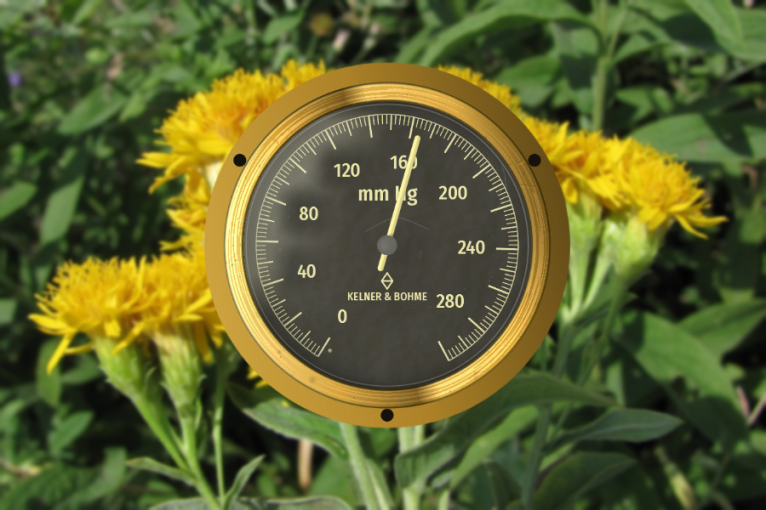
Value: 164mmHg
